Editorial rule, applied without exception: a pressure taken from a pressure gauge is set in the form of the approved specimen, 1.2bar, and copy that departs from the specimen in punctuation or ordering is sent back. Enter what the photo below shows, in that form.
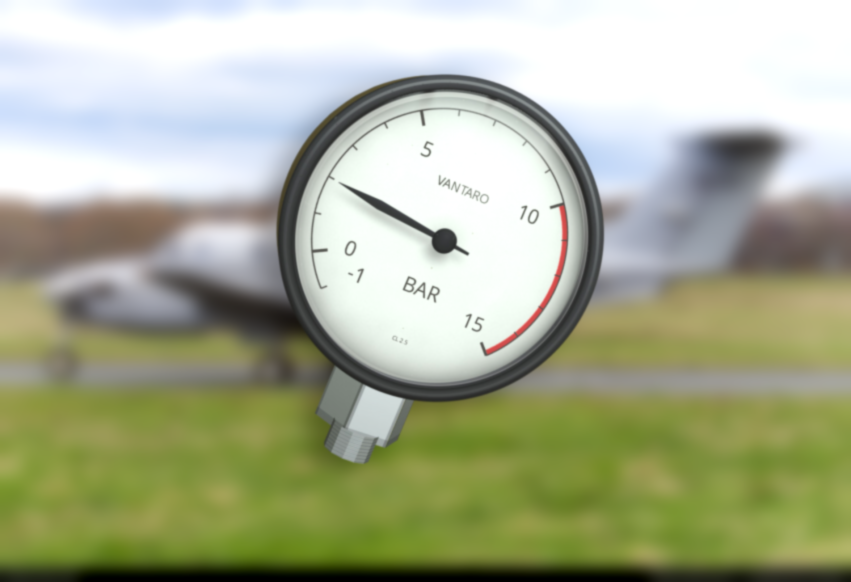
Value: 2bar
